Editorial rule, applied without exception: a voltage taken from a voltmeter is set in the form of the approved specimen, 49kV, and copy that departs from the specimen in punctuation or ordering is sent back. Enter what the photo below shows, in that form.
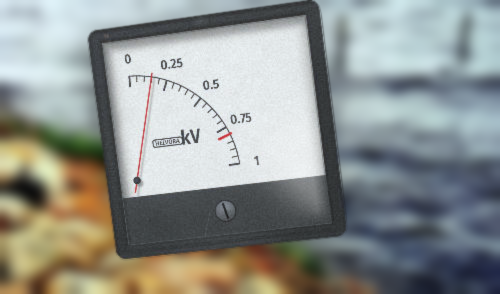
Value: 0.15kV
